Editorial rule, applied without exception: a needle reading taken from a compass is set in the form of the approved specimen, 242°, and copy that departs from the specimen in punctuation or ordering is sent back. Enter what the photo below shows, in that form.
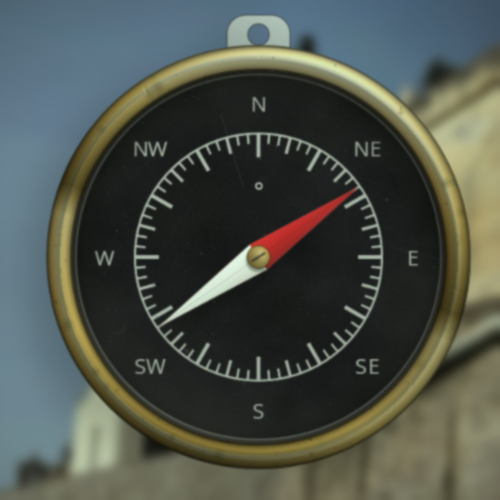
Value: 55°
